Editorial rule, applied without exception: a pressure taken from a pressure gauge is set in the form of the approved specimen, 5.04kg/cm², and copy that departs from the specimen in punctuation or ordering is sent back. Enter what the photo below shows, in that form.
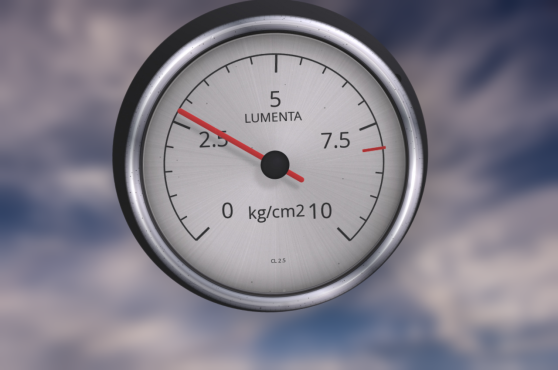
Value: 2.75kg/cm²
